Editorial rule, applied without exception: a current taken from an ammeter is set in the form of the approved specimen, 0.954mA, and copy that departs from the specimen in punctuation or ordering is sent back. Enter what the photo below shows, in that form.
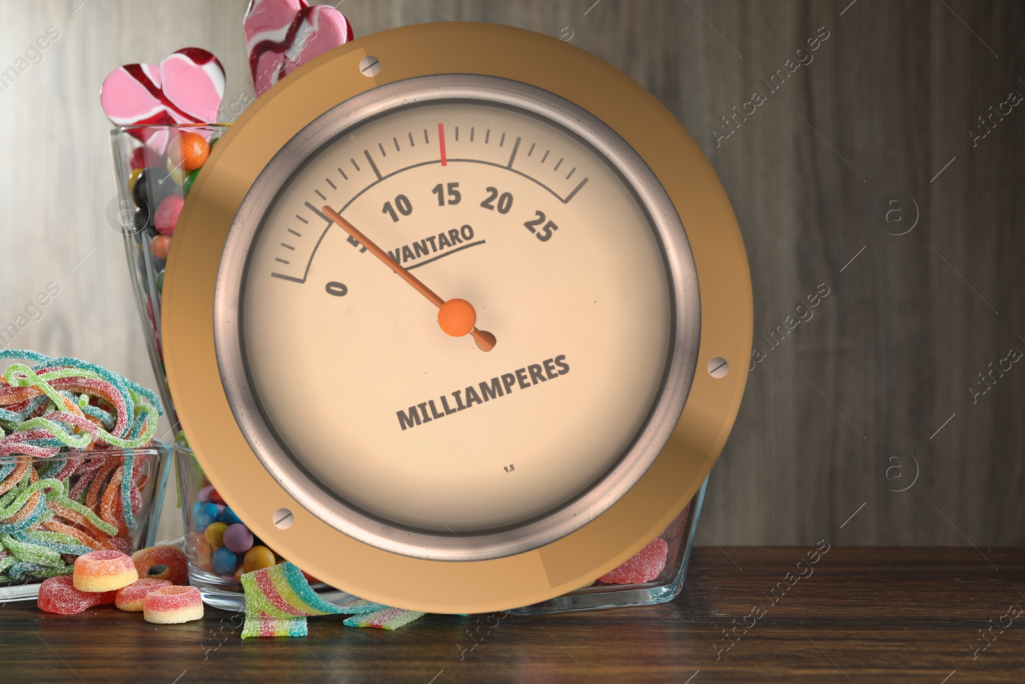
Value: 5.5mA
